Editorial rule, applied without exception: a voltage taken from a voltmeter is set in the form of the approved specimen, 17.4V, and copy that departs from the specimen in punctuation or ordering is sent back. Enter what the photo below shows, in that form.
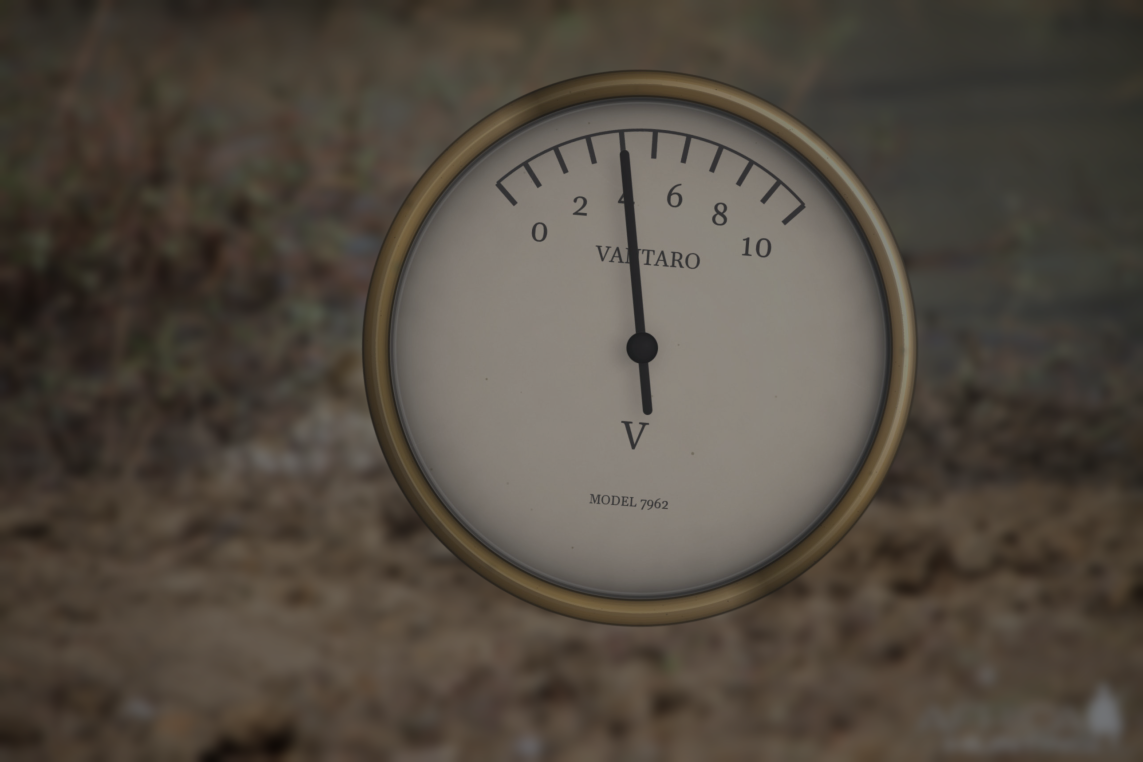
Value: 4V
